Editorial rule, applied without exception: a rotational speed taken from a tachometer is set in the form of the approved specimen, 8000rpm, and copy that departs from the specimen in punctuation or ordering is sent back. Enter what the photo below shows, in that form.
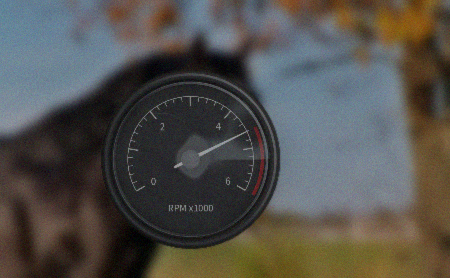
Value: 4600rpm
